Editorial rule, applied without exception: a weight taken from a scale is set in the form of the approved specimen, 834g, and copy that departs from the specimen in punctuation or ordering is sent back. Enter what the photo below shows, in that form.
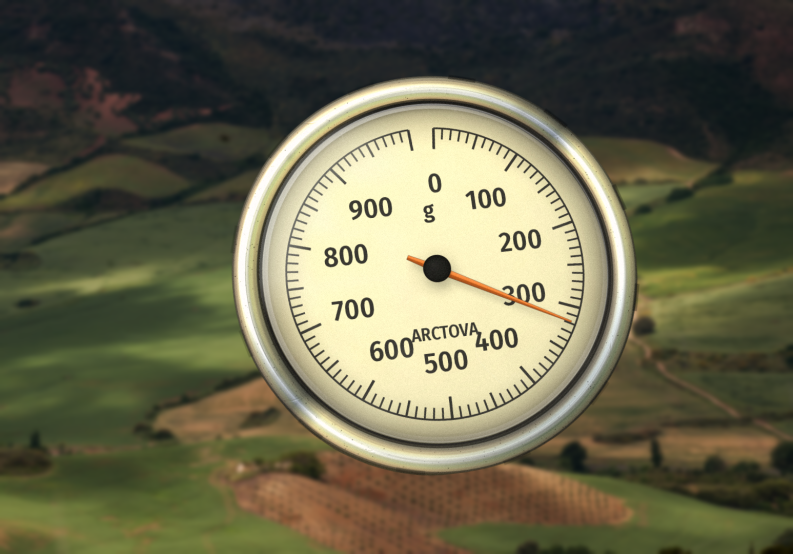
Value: 320g
